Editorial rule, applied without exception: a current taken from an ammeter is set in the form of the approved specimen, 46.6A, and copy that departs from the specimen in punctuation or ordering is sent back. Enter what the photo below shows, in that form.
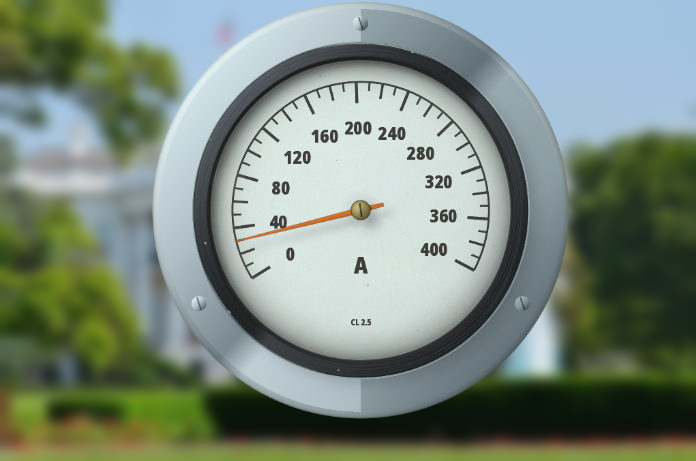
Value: 30A
